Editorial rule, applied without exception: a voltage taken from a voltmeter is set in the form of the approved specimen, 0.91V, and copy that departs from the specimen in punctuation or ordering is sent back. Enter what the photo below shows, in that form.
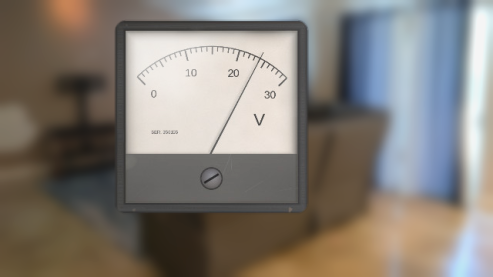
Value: 24V
